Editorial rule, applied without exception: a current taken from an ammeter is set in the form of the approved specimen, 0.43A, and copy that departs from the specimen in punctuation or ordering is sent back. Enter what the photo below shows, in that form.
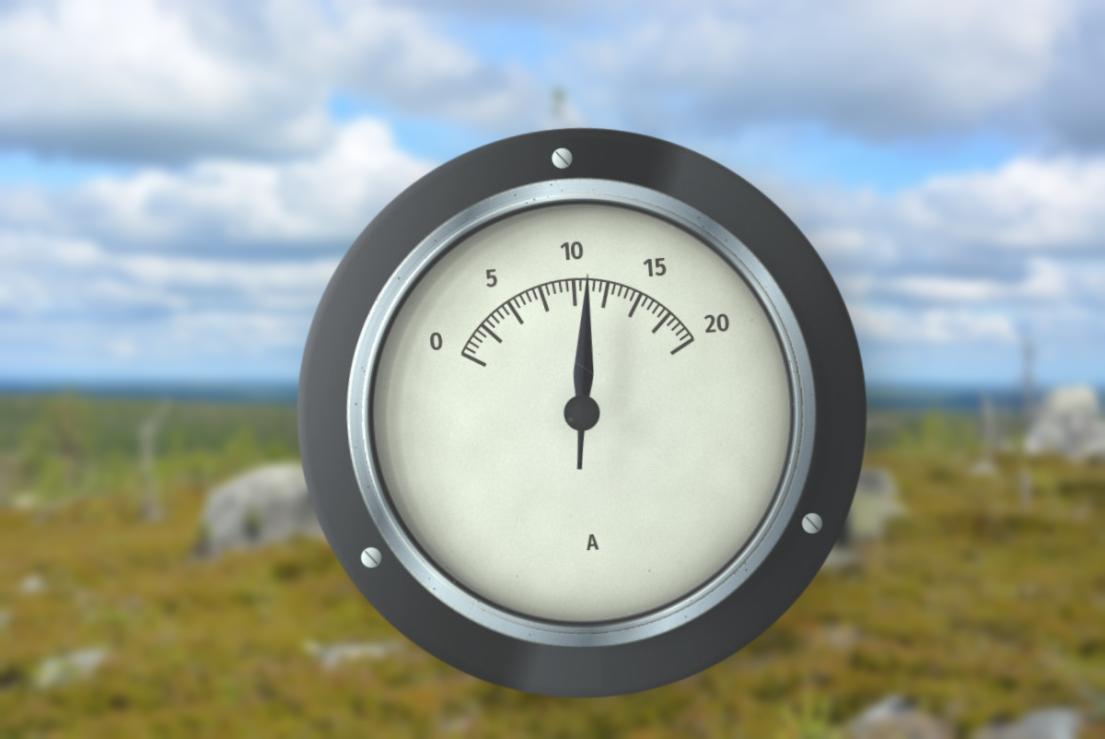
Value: 11A
